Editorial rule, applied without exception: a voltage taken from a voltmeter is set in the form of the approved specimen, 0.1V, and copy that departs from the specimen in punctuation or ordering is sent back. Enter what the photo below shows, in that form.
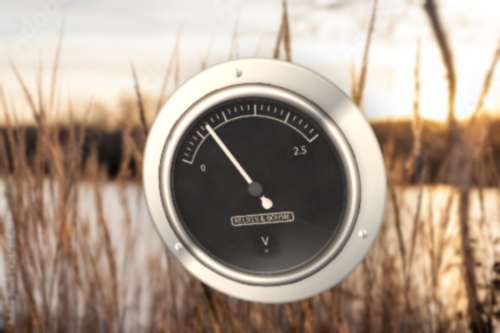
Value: 0.7V
